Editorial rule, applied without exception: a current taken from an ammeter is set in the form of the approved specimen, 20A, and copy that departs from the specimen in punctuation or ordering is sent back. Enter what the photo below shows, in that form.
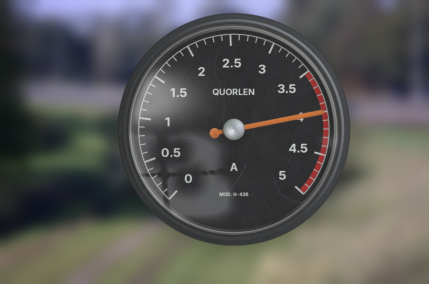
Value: 4A
